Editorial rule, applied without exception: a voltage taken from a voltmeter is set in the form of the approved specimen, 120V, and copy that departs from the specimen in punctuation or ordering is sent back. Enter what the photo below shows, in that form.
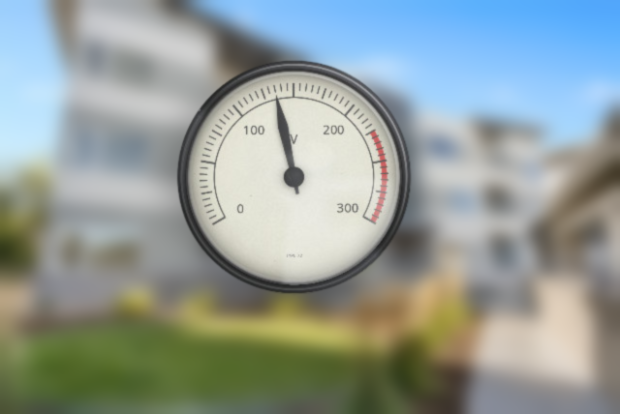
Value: 135V
